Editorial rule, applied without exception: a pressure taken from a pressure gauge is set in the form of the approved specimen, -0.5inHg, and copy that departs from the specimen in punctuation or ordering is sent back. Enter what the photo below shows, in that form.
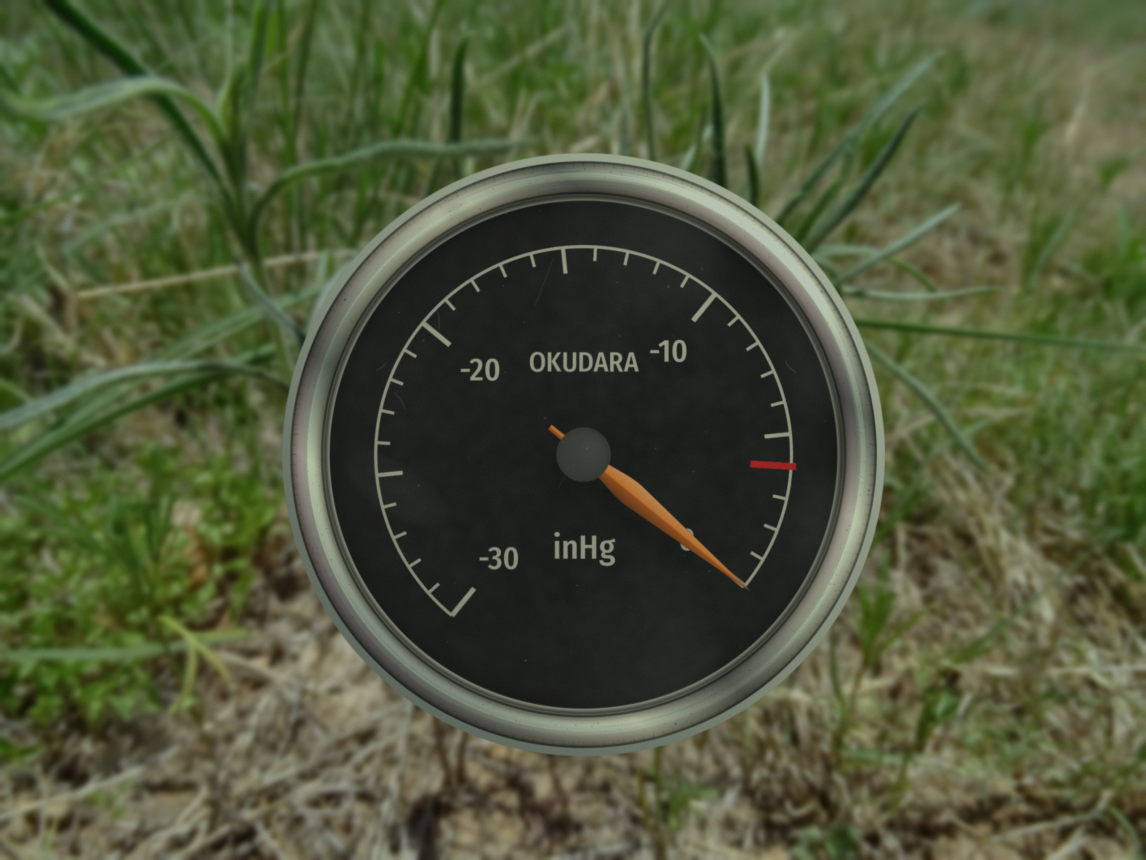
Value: 0inHg
